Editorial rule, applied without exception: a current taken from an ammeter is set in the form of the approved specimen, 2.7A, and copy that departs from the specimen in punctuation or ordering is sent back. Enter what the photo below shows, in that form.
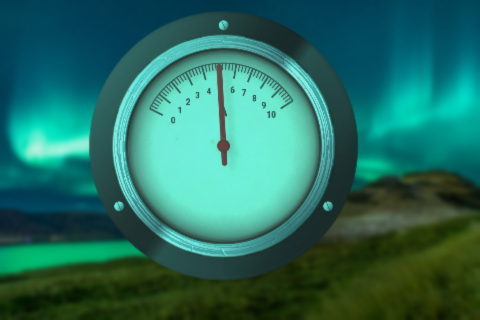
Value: 5A
